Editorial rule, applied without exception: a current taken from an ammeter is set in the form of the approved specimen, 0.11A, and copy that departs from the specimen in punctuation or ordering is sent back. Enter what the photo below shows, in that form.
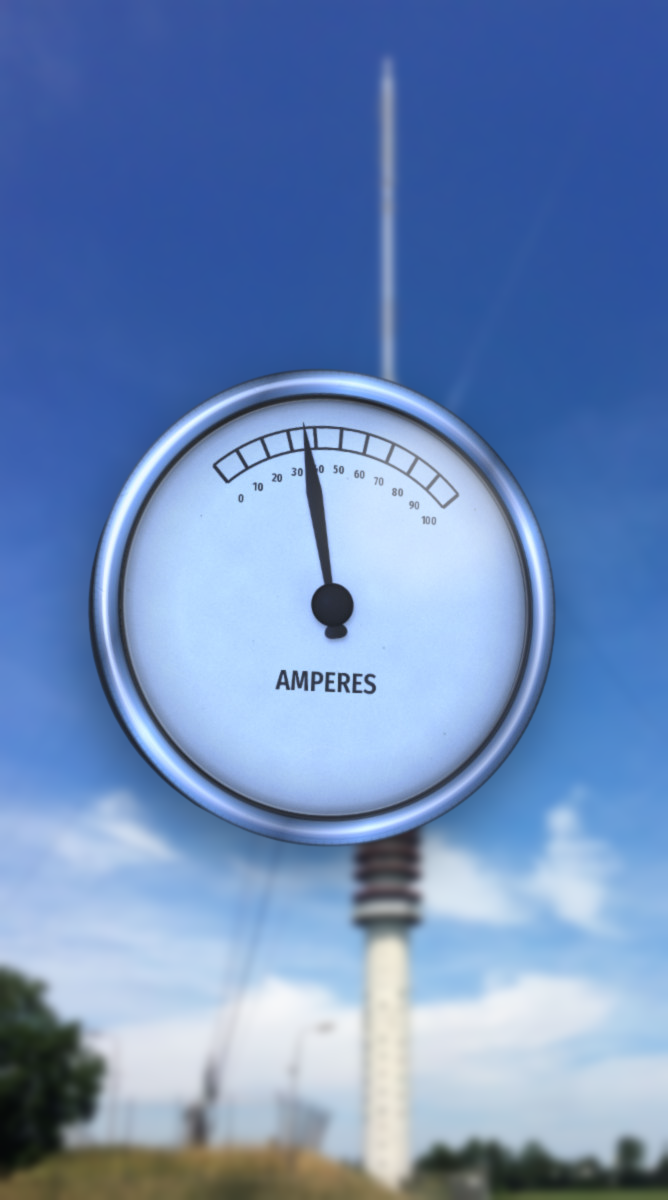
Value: 35A
